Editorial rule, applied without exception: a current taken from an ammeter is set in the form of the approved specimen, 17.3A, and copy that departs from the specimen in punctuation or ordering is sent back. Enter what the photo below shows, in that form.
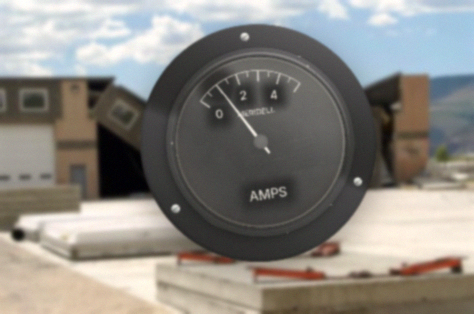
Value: 1A
